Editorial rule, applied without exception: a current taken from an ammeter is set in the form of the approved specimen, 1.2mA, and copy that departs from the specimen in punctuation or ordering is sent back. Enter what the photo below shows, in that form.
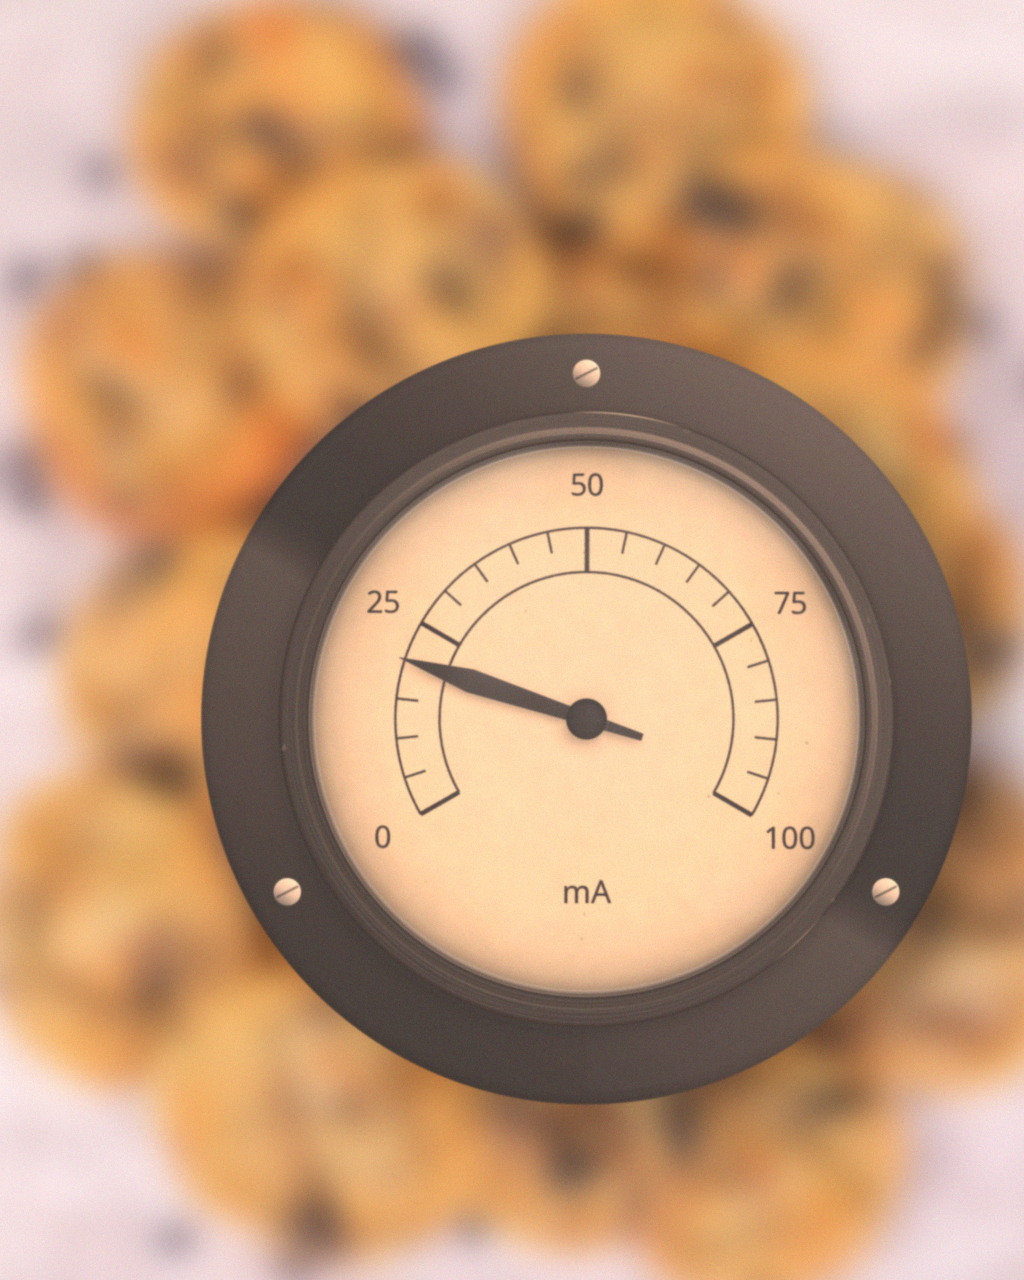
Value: 20mA
